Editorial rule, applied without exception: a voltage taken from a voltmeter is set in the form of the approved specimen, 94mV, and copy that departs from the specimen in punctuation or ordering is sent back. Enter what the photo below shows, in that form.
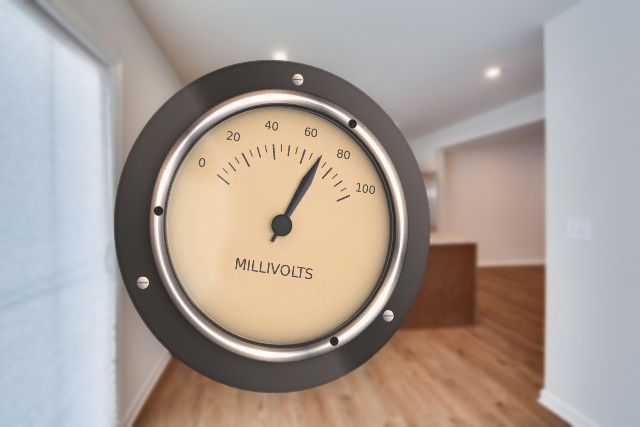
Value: 70mV
